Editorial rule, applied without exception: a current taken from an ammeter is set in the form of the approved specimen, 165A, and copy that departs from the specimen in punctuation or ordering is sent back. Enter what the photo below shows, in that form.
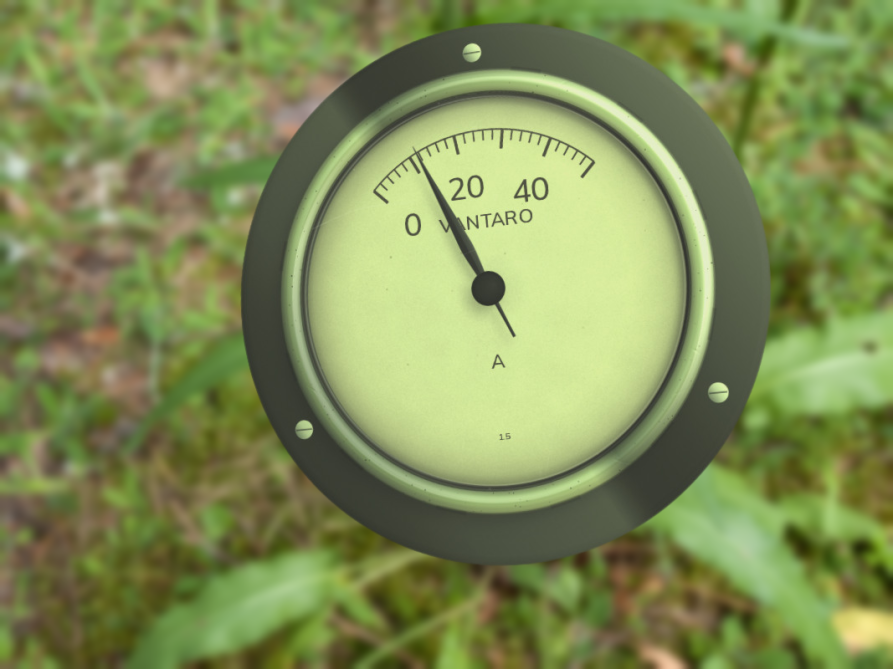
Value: 12A
